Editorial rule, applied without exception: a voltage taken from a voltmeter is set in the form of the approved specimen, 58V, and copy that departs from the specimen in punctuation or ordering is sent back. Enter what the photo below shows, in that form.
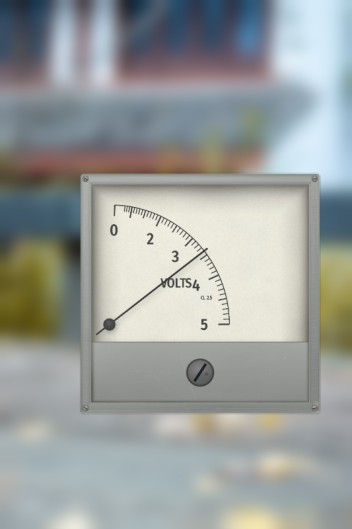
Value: 3.4V
